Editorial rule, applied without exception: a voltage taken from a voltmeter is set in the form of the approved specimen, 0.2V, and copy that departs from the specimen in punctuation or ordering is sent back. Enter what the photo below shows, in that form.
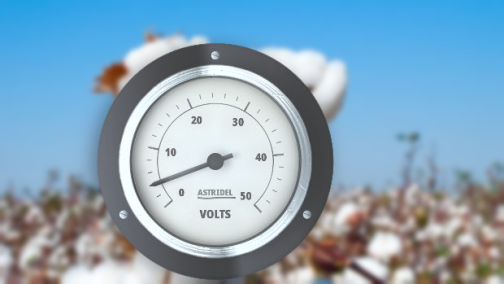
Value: 4V
